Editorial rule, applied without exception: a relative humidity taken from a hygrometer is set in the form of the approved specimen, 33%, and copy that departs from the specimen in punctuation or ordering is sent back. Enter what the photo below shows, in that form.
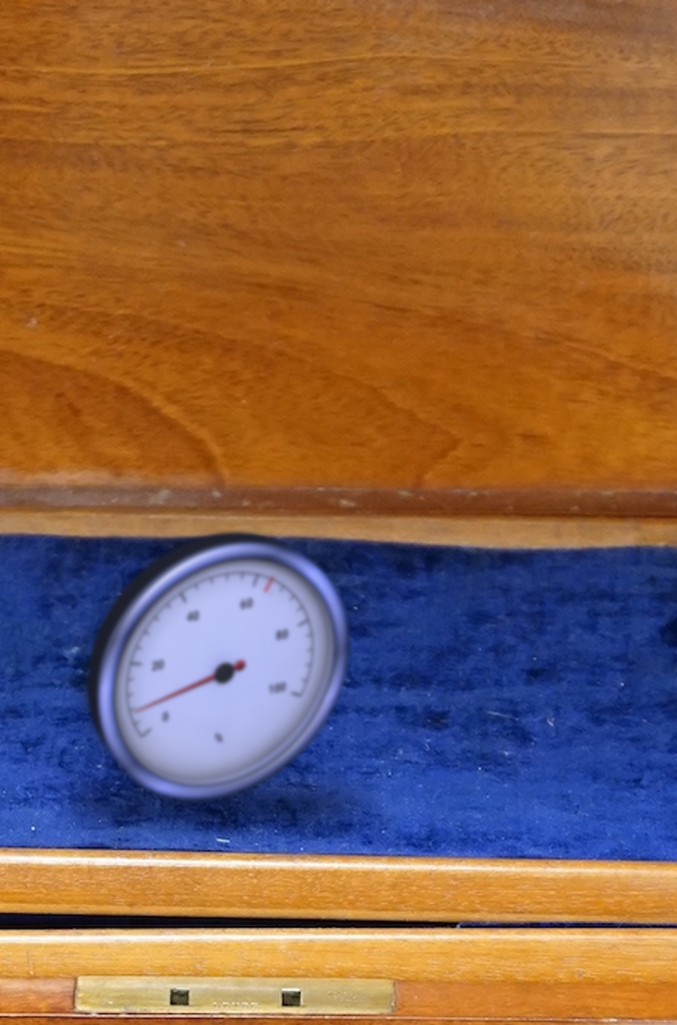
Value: 8%
